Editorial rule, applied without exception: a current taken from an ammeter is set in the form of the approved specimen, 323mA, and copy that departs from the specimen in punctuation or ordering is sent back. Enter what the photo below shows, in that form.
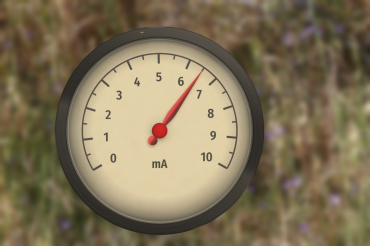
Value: 6.5mA
